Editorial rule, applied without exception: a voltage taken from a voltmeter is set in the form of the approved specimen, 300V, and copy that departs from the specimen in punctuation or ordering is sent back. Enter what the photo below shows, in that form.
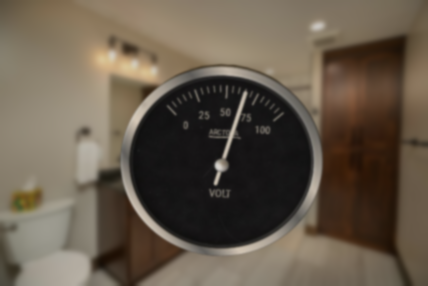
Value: 65V
